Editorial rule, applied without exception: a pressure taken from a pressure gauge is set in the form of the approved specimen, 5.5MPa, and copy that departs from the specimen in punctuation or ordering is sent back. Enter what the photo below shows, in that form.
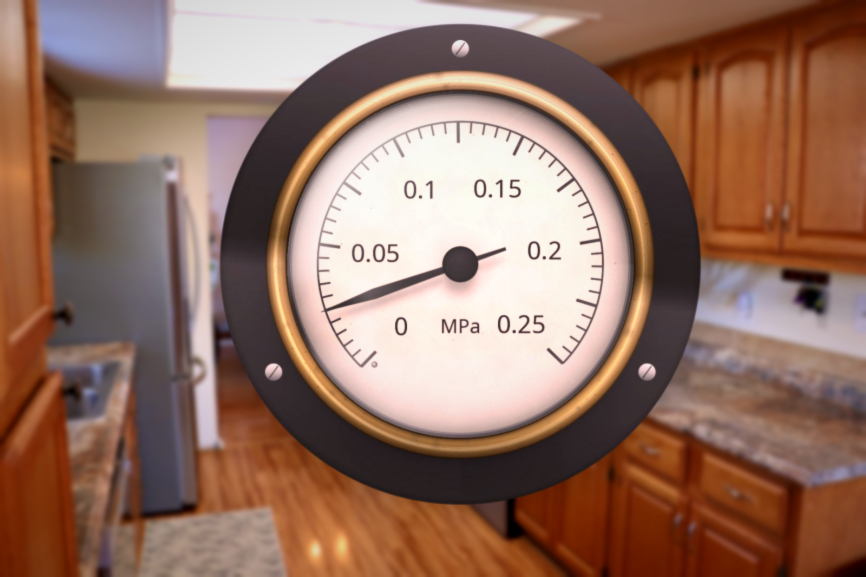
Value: 0.025MPa
